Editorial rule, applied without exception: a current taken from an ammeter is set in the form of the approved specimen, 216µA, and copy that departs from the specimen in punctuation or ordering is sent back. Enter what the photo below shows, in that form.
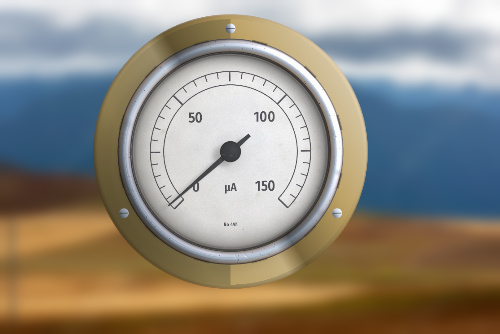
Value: 2.5µA
